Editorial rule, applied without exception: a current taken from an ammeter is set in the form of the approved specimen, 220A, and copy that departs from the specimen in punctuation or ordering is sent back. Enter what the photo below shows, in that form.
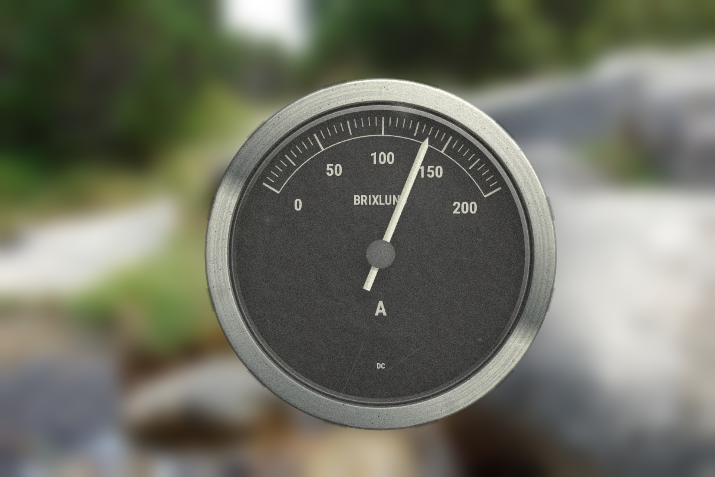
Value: 135A
